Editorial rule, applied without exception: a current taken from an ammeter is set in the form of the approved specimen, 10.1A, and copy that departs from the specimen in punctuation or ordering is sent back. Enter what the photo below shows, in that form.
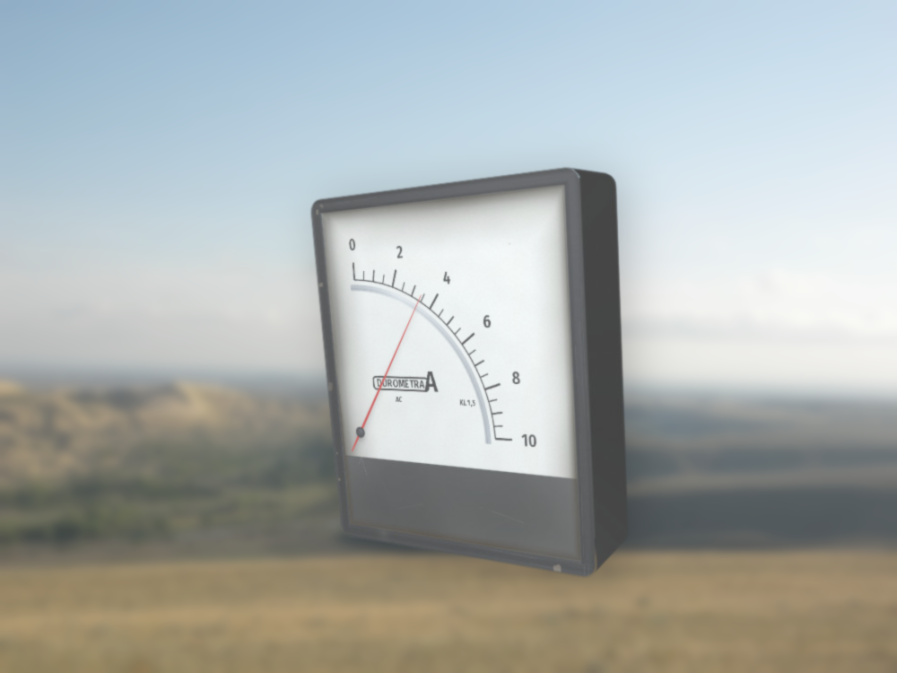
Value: 3.5A
